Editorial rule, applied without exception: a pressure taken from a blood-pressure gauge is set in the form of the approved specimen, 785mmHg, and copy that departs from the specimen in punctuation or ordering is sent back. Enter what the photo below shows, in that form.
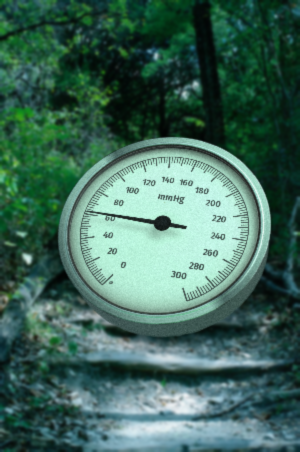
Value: 60mmHg
